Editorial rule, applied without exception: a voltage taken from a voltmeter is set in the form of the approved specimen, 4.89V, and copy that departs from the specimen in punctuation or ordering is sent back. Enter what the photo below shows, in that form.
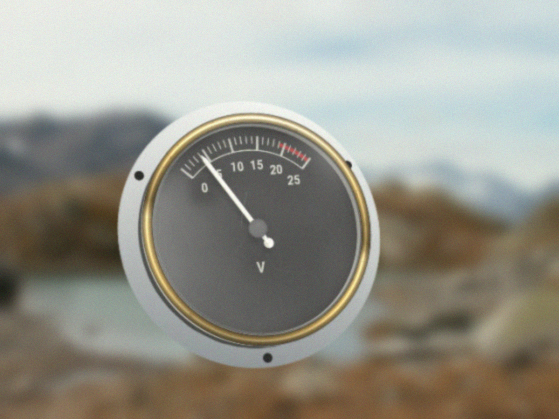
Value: 4V
